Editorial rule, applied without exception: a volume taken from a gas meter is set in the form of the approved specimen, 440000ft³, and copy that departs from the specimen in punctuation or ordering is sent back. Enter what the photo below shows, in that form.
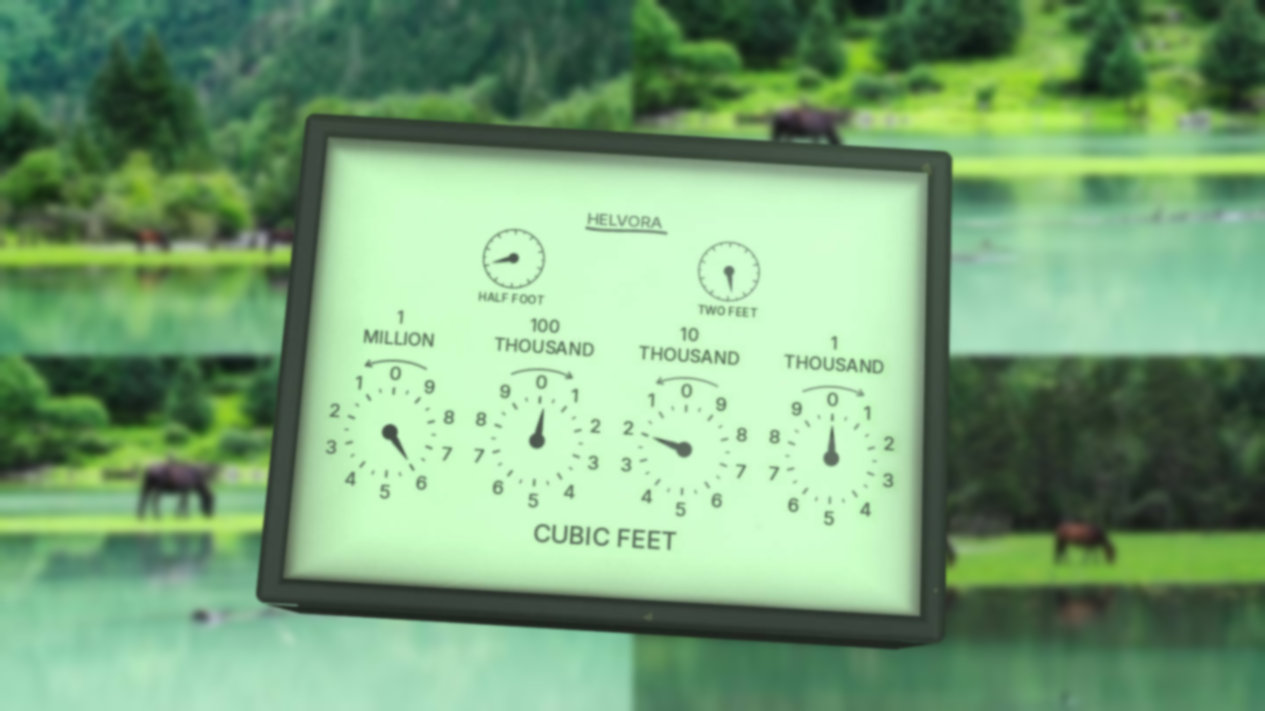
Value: 602000ft³
